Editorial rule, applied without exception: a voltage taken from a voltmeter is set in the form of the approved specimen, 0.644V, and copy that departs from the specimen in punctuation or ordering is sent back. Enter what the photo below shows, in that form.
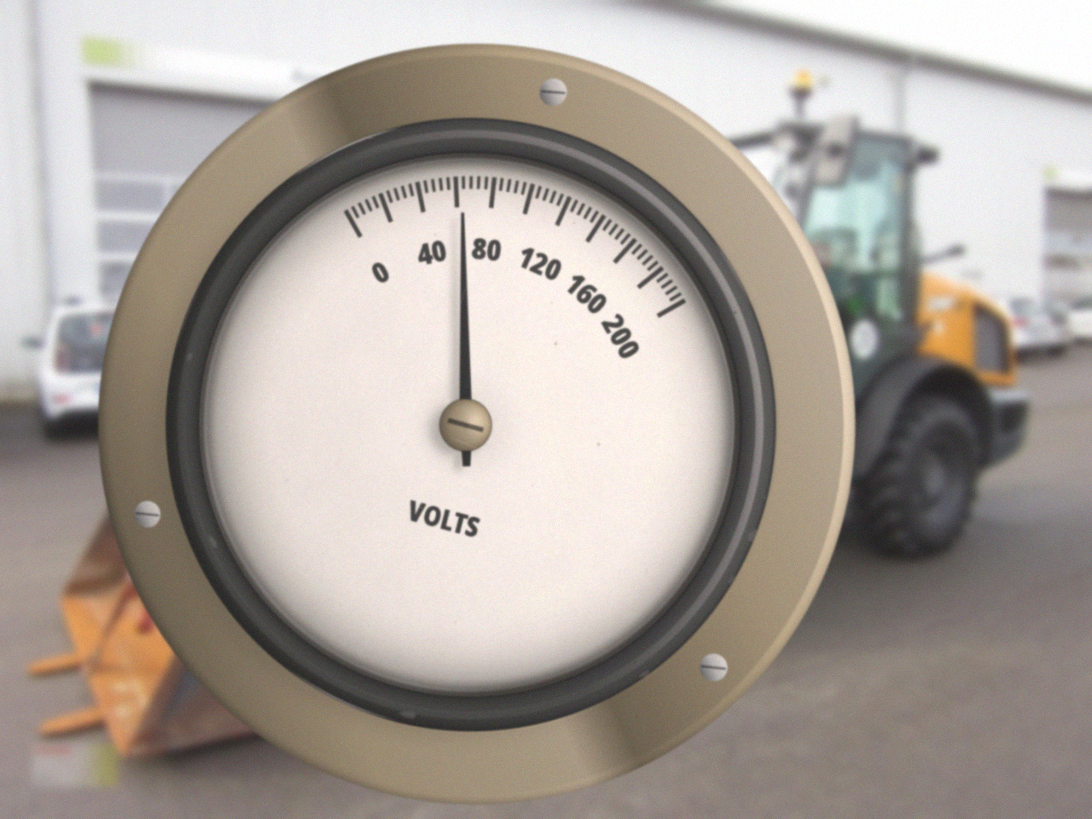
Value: 64V
